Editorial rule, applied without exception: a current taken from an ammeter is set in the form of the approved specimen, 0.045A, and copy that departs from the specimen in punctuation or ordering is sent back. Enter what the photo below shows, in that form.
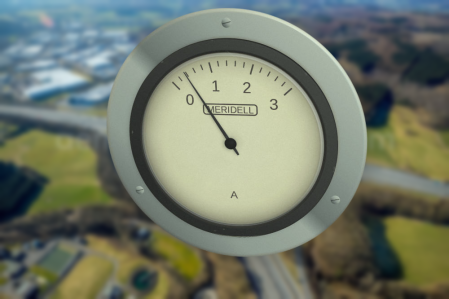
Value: 0.4A
